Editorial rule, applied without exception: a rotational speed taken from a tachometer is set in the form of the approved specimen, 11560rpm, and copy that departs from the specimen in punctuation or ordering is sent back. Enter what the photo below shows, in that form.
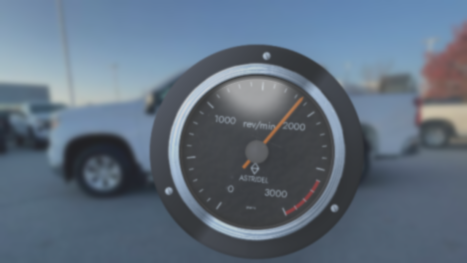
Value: 1850rpm
